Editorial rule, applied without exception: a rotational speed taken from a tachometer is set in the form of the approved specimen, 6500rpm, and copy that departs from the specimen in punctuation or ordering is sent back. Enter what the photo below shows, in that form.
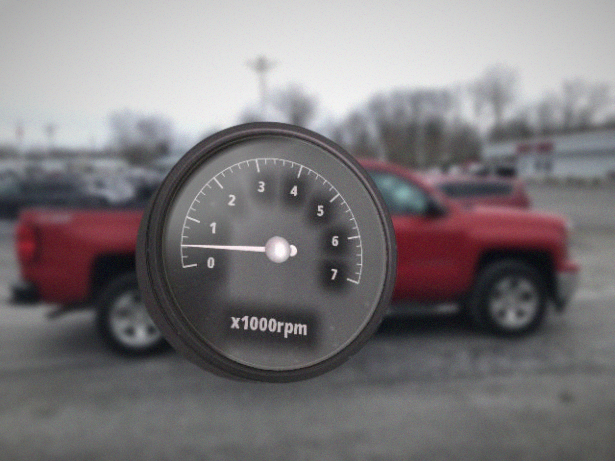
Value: 400rpm
